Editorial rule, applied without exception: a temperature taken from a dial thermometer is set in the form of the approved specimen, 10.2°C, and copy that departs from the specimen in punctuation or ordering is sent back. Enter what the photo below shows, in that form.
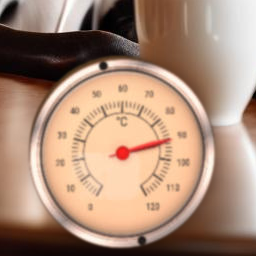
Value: 90°C
